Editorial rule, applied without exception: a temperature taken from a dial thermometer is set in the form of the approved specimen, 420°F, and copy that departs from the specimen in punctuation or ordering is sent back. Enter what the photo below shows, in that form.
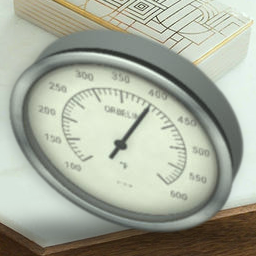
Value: 400°F
